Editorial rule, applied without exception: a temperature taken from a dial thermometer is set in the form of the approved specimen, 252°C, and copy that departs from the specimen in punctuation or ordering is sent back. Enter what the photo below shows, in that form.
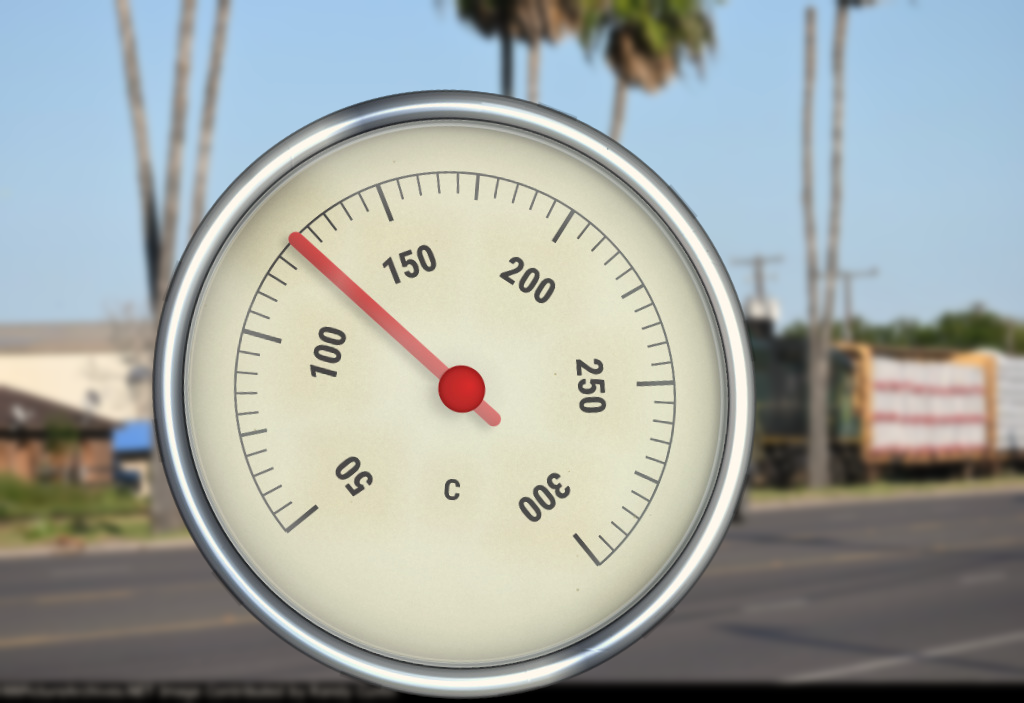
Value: 125°C
